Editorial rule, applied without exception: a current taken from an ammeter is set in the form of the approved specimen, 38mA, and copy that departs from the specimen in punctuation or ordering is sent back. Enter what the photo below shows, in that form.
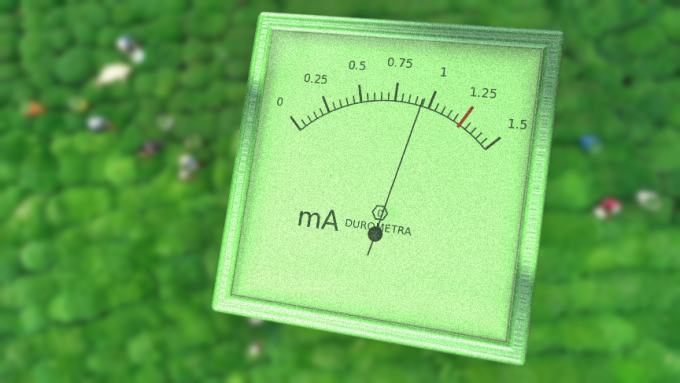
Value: 0.95mA
